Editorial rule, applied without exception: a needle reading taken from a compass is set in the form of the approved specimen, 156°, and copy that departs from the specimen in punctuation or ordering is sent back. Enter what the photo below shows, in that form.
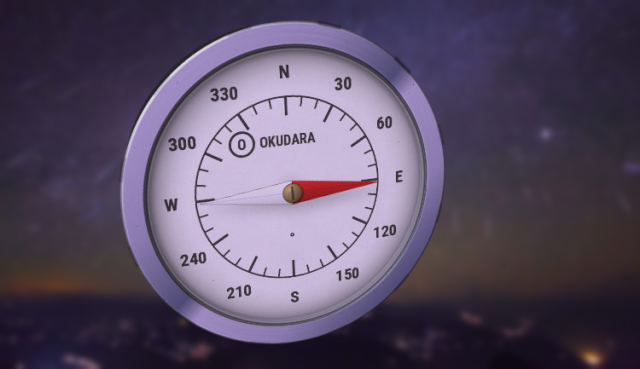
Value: 90°
